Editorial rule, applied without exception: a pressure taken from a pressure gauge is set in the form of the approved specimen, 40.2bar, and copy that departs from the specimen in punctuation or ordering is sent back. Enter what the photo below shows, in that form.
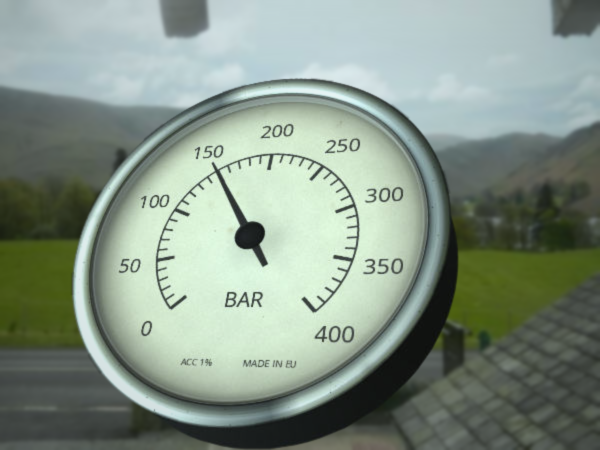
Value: 150bar
